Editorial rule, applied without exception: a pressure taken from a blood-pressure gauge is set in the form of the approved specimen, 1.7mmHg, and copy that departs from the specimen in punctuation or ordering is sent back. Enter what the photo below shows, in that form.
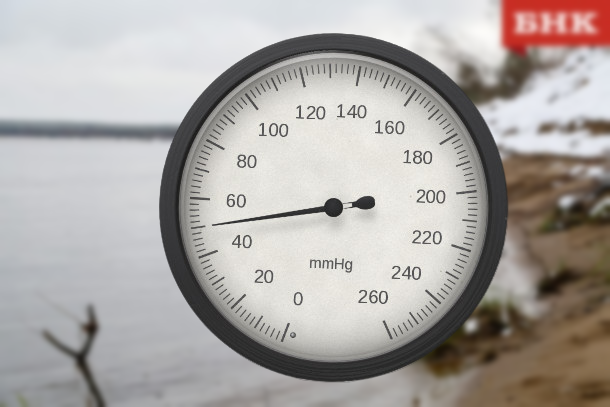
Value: 50mmHg
